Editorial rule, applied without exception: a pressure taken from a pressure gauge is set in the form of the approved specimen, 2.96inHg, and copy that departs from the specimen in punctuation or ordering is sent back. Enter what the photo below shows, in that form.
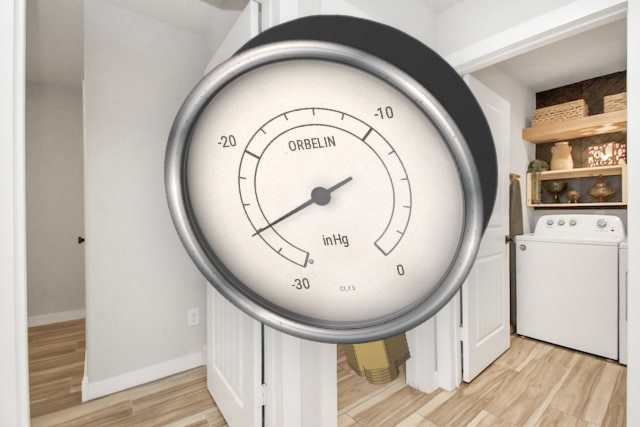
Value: -26inHg
